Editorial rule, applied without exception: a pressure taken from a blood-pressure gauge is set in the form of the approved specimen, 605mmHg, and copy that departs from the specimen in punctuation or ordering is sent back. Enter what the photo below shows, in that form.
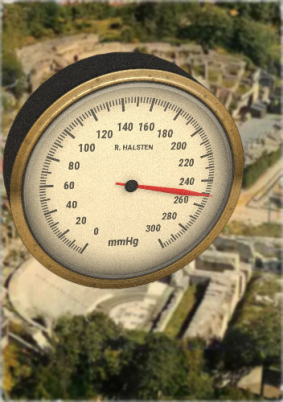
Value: 250mmHg
